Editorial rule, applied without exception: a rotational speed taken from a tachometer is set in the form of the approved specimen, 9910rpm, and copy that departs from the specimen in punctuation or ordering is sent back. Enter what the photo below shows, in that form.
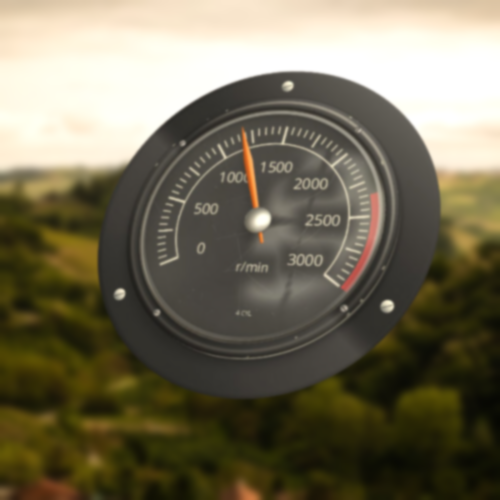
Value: 1200rpm
